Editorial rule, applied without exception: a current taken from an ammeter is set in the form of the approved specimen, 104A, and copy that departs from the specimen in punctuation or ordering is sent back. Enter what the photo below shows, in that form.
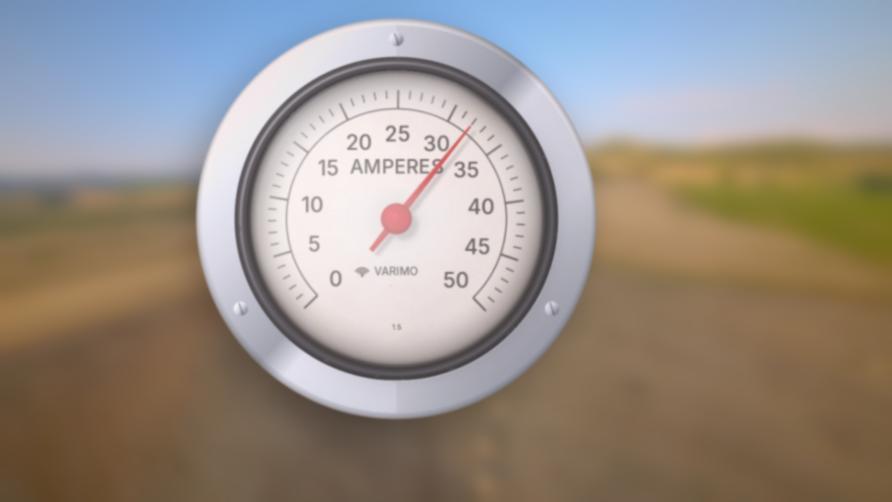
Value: 32A
